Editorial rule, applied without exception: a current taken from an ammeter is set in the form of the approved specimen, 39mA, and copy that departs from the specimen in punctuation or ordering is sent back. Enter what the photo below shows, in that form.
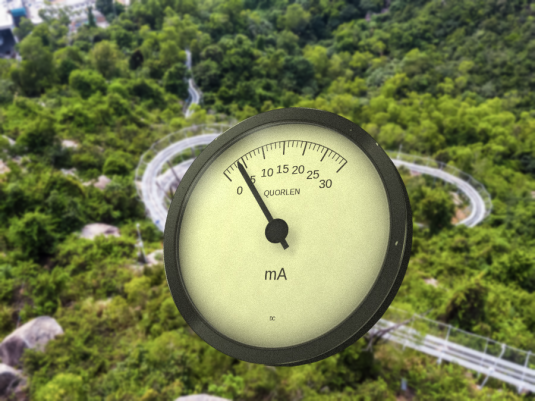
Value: 4mA
